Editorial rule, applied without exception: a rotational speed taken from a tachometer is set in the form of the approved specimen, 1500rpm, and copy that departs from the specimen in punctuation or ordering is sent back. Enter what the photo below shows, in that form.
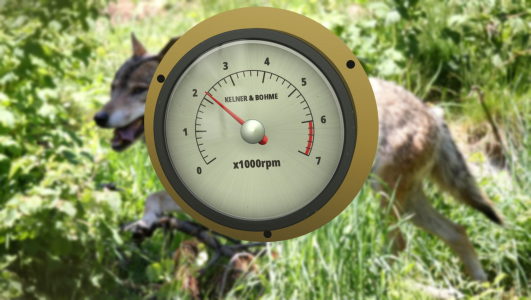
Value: 2200rpm
